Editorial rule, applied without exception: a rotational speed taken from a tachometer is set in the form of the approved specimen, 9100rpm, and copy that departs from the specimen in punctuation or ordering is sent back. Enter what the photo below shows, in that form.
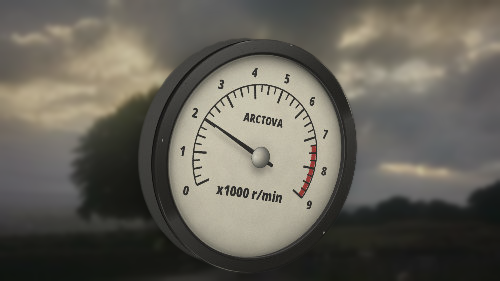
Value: 2000rpm
